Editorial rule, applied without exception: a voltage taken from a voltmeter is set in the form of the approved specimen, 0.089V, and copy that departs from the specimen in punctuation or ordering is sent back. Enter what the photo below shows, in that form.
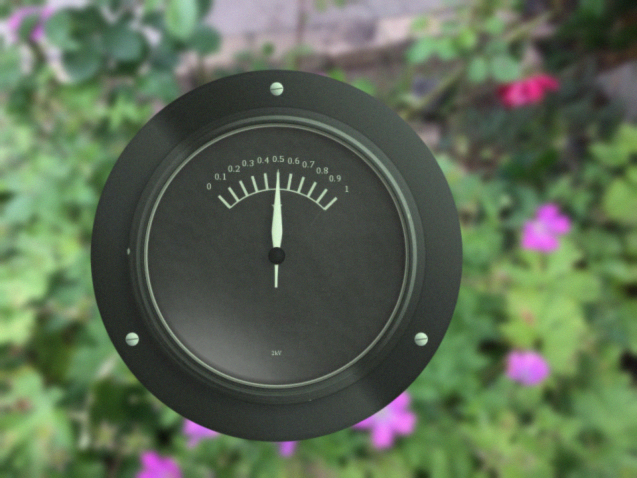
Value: 0.5V
